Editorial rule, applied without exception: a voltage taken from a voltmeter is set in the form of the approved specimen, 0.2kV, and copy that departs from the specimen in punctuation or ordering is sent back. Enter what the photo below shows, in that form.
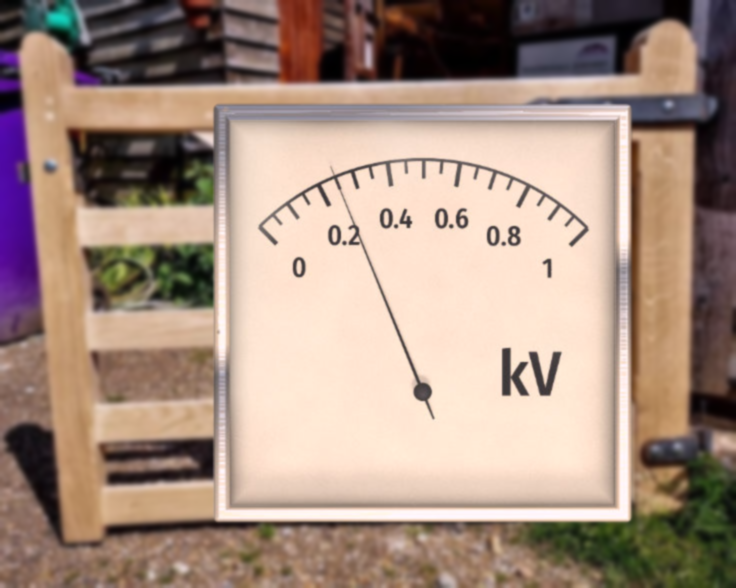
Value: 0.25kV
